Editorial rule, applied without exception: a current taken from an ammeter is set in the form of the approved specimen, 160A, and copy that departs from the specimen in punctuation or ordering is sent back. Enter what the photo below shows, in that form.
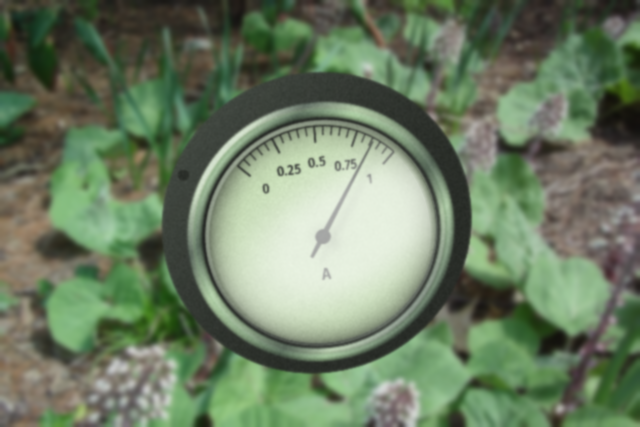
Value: 0.85A
